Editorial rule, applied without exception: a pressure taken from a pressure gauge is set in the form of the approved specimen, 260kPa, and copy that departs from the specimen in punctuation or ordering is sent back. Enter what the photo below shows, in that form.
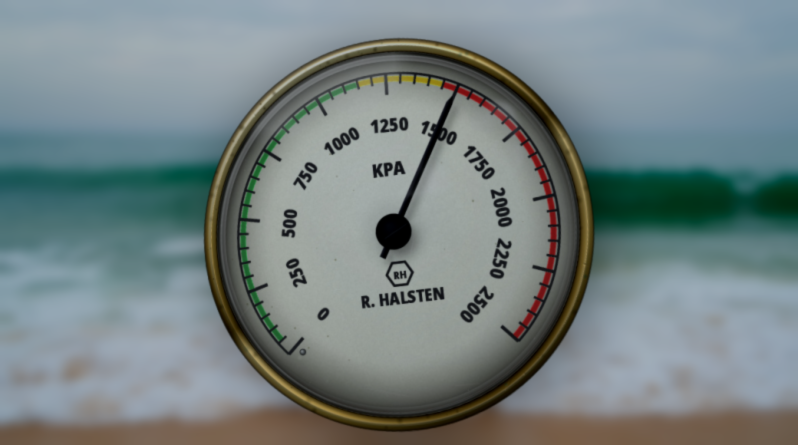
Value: 1500kPa
